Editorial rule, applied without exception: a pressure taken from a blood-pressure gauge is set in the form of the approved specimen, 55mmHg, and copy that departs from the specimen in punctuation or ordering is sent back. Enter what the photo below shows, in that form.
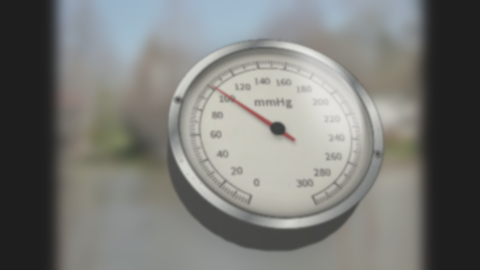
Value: 100mmHg
